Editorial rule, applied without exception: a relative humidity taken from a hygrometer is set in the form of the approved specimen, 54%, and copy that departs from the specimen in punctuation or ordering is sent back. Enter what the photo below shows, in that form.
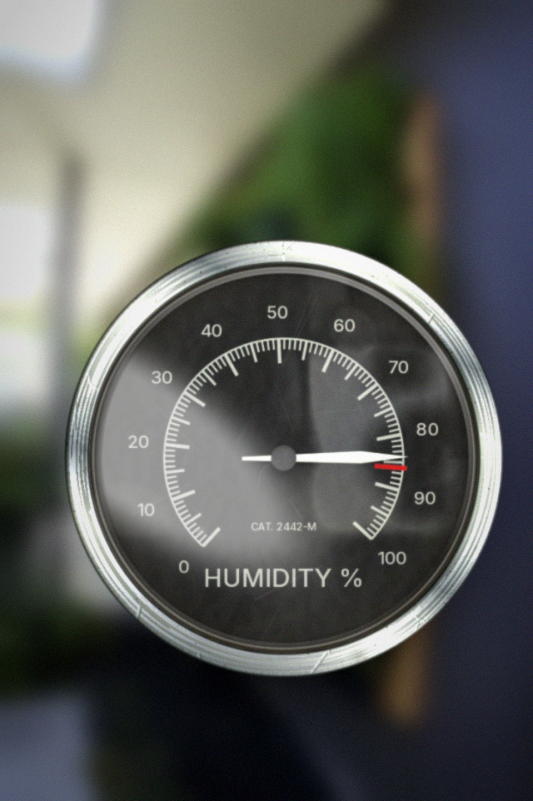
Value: 84%
